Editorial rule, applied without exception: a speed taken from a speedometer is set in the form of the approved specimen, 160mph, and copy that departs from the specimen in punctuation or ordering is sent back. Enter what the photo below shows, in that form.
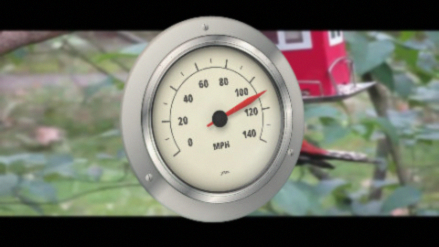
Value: 110mph
